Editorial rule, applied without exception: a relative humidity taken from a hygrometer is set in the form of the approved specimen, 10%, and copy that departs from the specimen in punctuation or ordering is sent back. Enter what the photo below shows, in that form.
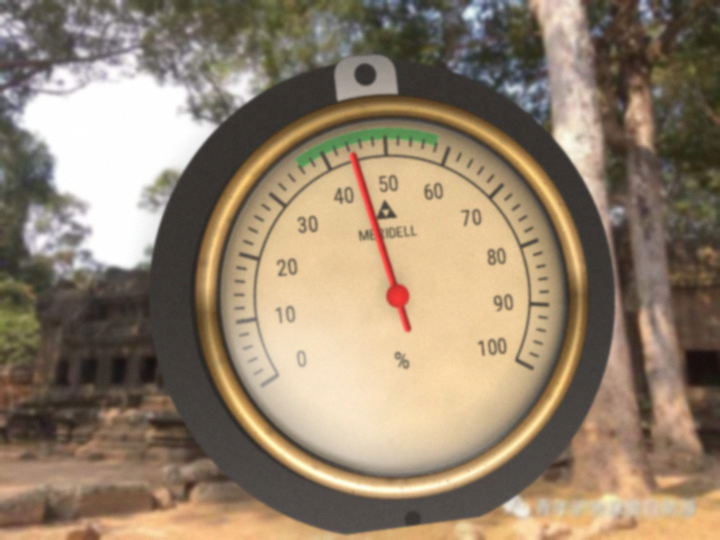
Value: 44%
